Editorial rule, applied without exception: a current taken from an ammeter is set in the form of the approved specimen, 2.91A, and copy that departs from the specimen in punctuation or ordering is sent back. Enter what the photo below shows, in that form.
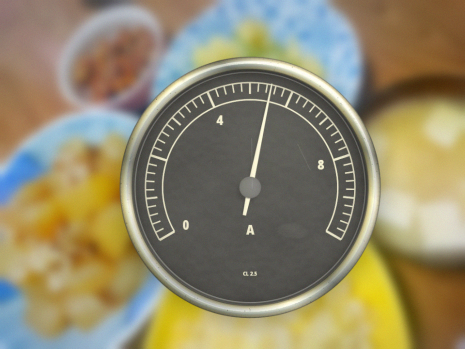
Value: 5.5A
